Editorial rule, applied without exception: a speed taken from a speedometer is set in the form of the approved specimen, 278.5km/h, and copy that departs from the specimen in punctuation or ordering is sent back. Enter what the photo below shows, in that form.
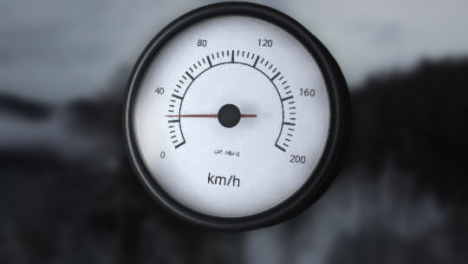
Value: 24km/h
